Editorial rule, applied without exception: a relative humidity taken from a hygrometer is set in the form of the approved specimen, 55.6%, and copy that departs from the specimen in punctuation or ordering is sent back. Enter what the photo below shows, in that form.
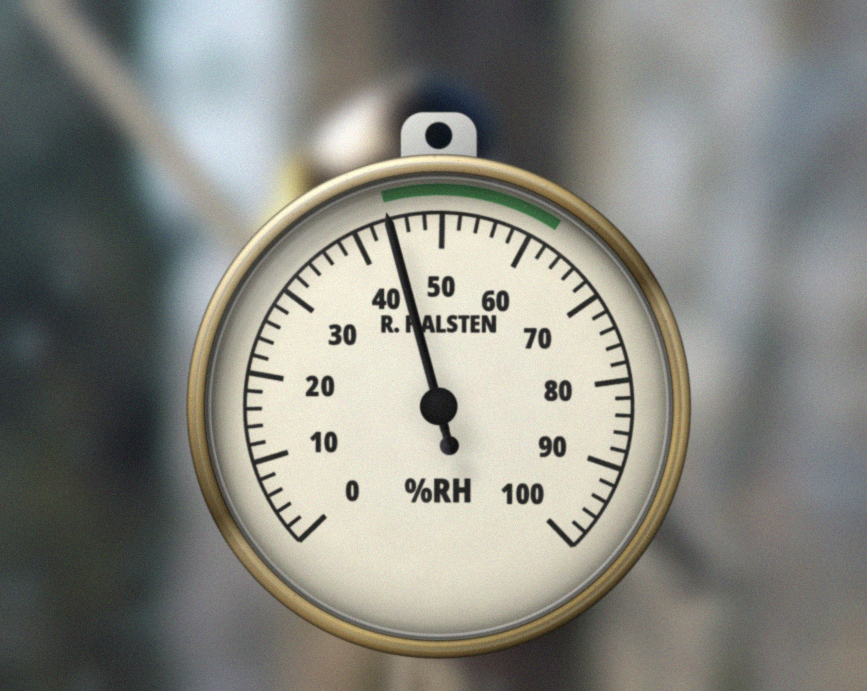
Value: 44%
